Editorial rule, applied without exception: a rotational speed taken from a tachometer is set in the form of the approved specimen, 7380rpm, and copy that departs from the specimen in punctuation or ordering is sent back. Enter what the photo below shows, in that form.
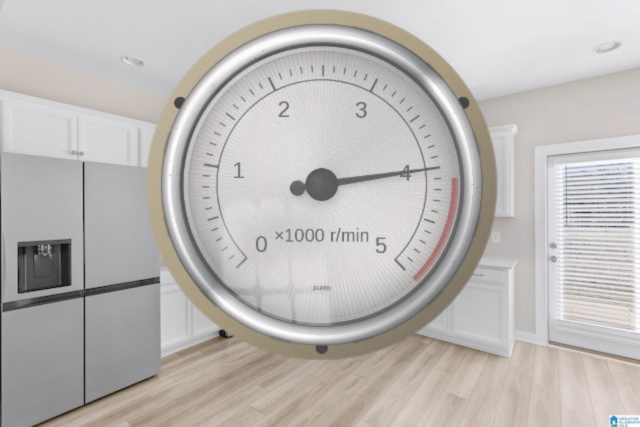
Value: 4000rpm
